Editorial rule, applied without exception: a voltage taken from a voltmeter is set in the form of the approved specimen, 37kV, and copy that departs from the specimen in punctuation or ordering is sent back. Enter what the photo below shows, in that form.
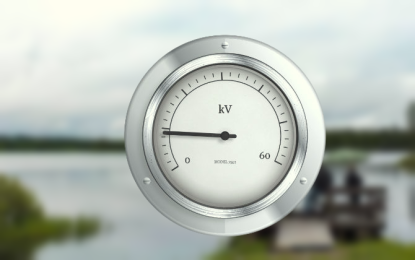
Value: 9kV
